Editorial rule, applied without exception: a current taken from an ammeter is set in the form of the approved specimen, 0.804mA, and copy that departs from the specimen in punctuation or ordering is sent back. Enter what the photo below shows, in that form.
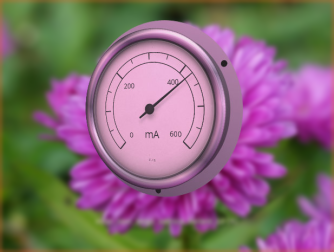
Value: 425mA
